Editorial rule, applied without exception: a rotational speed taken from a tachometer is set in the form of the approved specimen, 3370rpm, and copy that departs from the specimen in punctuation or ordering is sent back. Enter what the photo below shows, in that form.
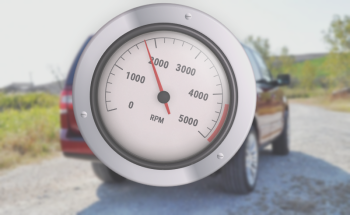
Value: 1800rpm
